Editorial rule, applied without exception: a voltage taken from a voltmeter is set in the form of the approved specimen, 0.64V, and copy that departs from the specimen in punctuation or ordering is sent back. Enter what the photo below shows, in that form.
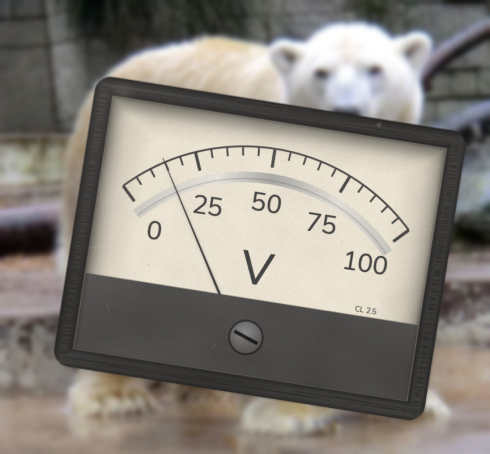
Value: 15V
